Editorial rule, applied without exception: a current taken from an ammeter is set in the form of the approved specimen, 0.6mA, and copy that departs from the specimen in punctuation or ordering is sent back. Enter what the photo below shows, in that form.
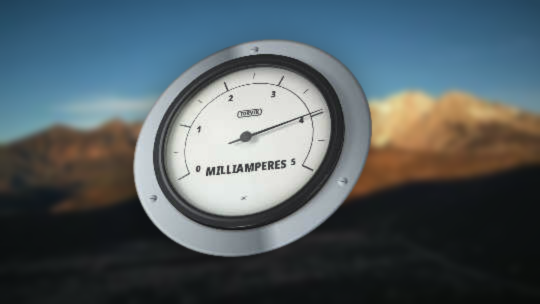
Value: 4mA
